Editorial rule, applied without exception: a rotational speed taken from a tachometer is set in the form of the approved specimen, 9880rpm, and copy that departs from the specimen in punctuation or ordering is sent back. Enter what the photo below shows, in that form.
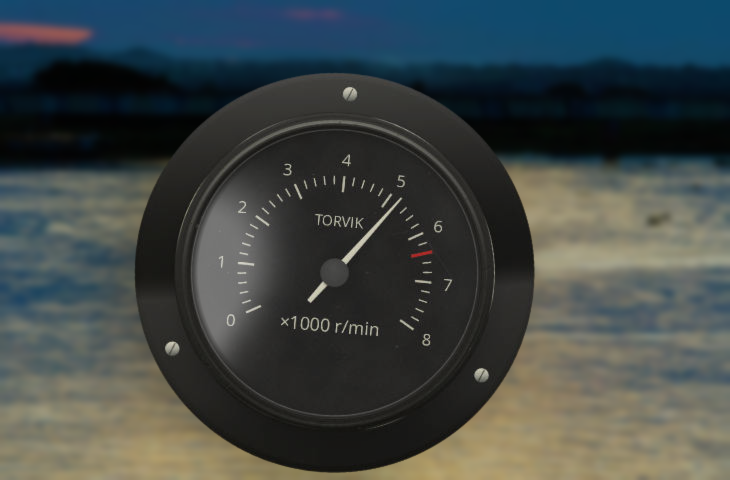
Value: 5200rpm
